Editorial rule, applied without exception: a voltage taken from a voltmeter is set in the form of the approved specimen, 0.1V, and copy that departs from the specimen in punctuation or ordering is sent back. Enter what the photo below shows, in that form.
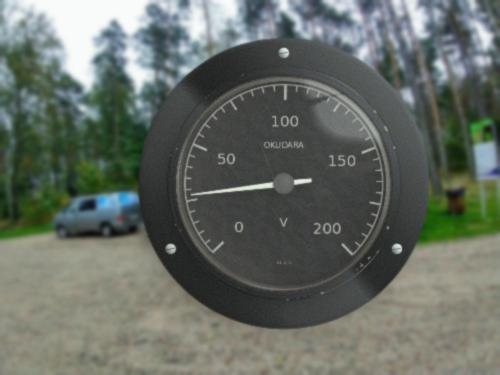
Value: 27.5V
